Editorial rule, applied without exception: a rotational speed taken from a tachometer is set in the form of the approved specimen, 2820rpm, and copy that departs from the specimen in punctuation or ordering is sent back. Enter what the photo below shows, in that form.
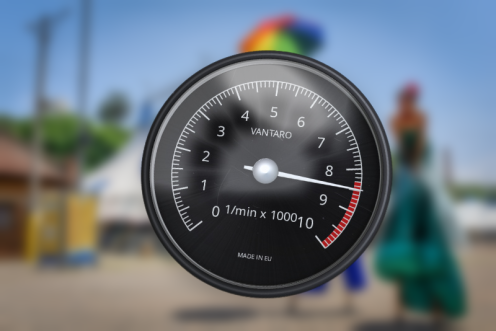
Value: 8500rpm
